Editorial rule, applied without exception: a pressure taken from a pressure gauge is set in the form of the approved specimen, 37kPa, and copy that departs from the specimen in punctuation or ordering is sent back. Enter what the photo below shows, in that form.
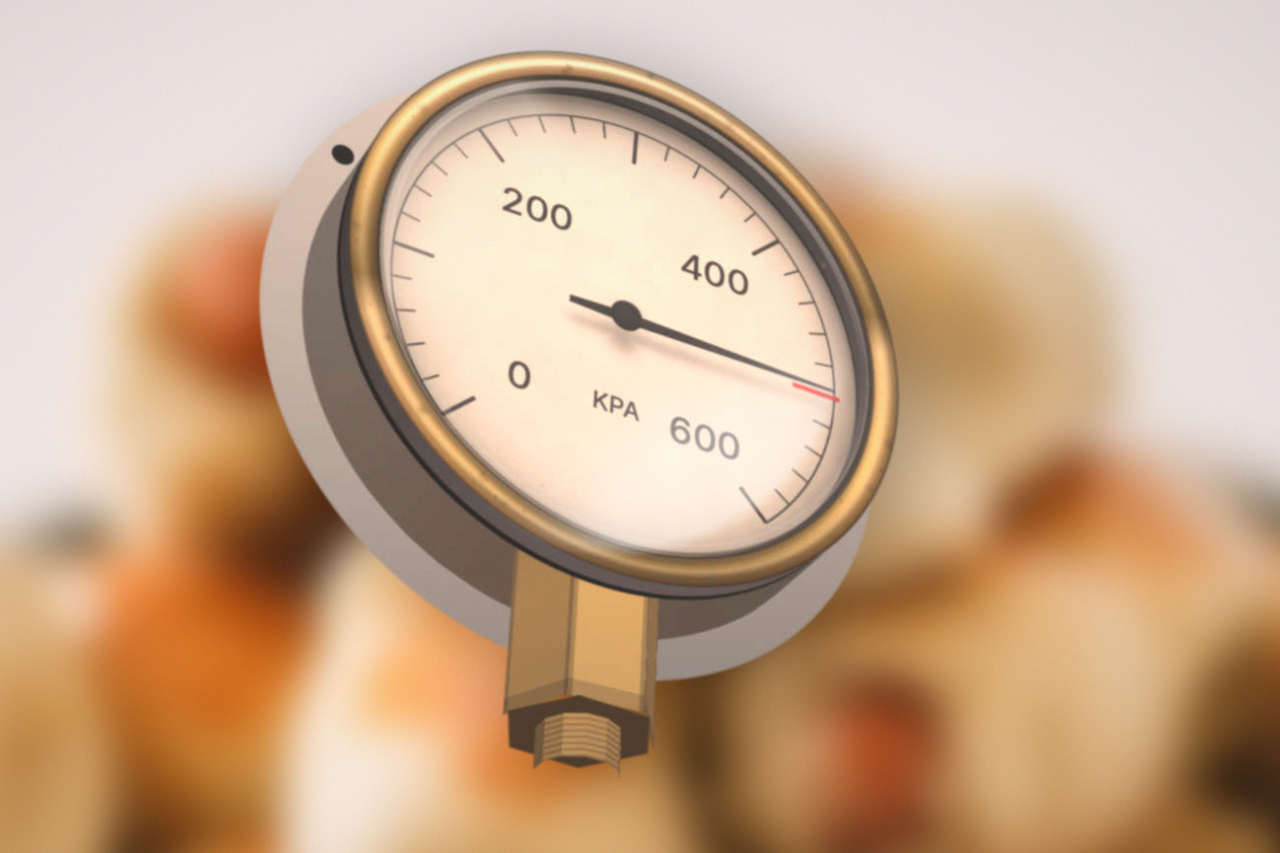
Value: 500kPa
